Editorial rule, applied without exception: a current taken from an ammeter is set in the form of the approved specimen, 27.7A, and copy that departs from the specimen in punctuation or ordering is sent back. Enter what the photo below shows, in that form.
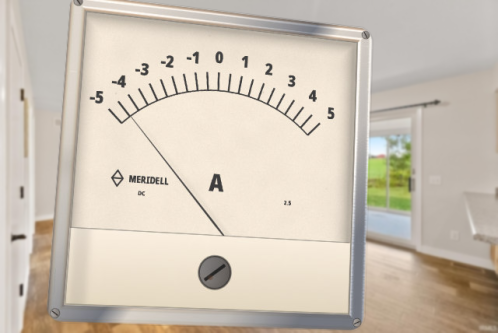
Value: -4.5A
